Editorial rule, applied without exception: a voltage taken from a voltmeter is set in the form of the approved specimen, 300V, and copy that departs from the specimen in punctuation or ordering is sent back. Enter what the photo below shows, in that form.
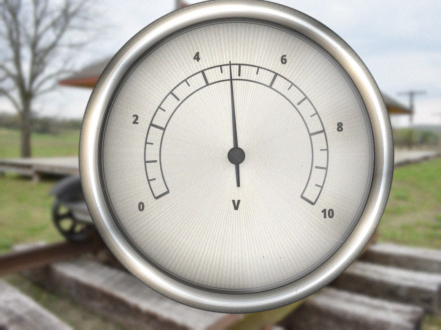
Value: 4.75V
